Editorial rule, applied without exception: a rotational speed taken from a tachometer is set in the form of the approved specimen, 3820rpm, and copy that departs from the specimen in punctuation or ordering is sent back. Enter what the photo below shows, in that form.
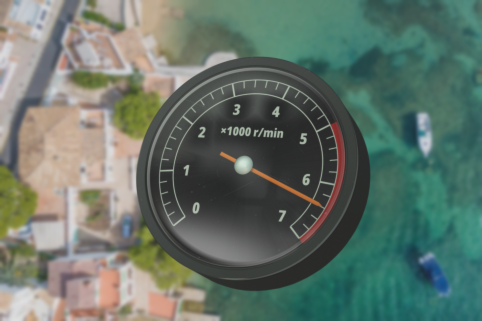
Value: 6400rpm
